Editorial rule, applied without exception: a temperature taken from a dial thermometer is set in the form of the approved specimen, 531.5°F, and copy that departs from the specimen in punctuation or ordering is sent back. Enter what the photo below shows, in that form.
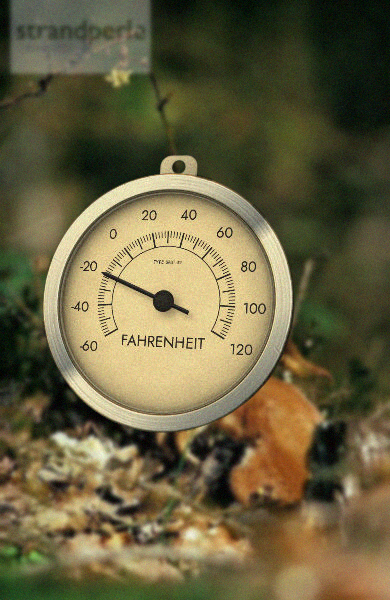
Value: -20°F
